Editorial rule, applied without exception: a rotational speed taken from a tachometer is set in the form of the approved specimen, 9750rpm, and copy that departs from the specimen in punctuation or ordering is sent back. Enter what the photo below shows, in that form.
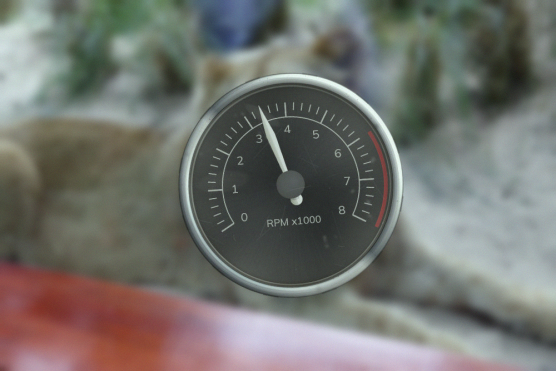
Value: 3400rpm
